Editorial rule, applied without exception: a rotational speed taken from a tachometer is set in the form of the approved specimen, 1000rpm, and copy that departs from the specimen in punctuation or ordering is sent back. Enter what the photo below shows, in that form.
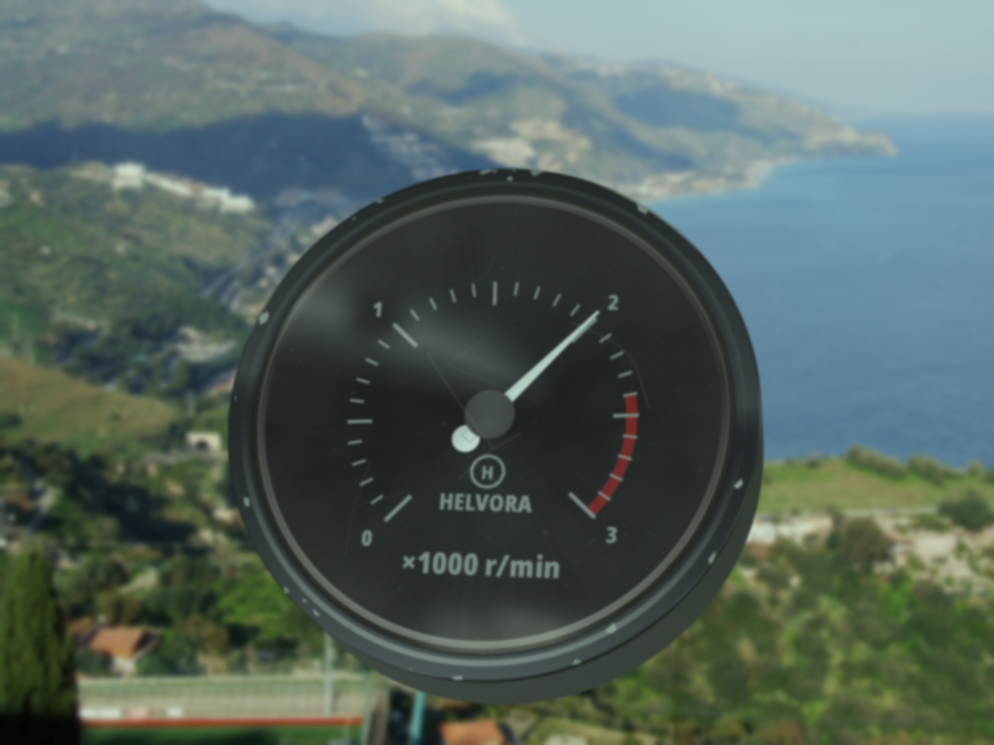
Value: 2000rpm
